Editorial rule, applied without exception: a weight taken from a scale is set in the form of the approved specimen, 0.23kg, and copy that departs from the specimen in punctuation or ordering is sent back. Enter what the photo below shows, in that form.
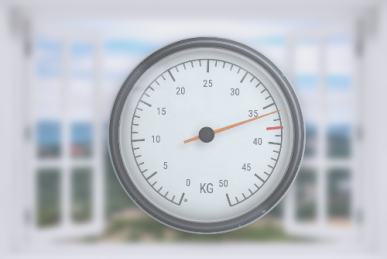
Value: 36kg
